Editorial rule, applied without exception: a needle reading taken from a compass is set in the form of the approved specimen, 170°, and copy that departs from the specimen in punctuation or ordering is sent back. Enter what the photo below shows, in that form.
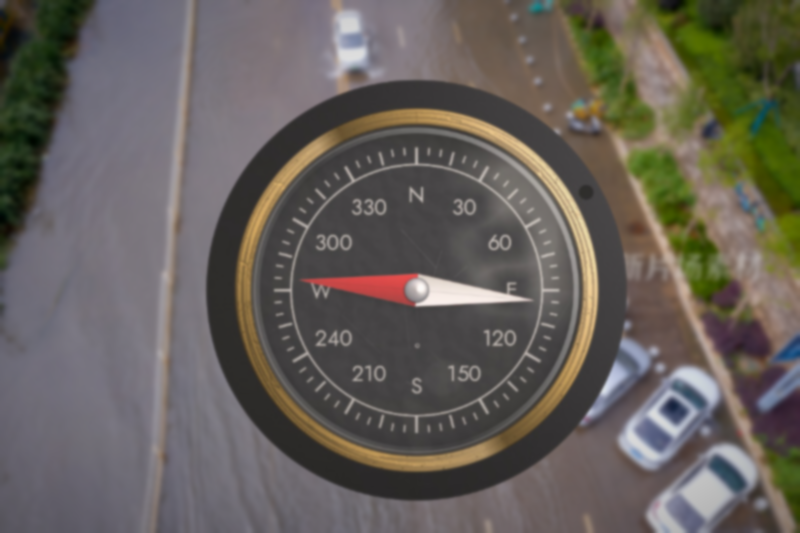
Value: 275°
